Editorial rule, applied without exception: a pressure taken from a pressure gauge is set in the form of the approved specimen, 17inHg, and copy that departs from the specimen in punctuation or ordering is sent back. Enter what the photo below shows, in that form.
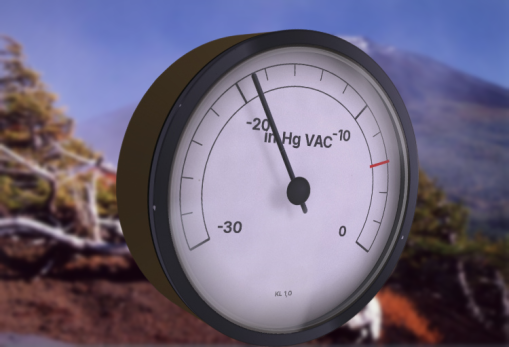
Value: -19inHg
